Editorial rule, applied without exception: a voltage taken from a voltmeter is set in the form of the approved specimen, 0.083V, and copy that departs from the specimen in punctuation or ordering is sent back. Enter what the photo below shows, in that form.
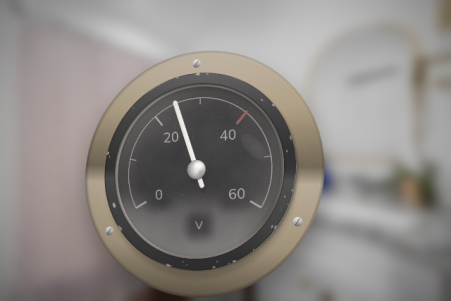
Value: 25V
